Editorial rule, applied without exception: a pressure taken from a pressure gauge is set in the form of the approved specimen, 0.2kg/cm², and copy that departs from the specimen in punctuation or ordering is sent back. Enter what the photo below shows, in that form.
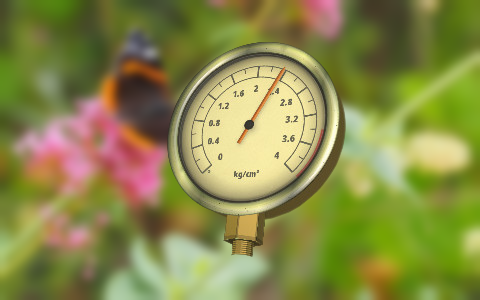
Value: 2.4kg/cm²
